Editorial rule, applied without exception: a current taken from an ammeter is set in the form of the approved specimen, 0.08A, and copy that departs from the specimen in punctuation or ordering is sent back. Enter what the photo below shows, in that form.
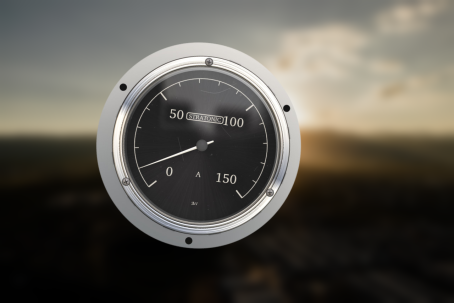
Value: 10A
